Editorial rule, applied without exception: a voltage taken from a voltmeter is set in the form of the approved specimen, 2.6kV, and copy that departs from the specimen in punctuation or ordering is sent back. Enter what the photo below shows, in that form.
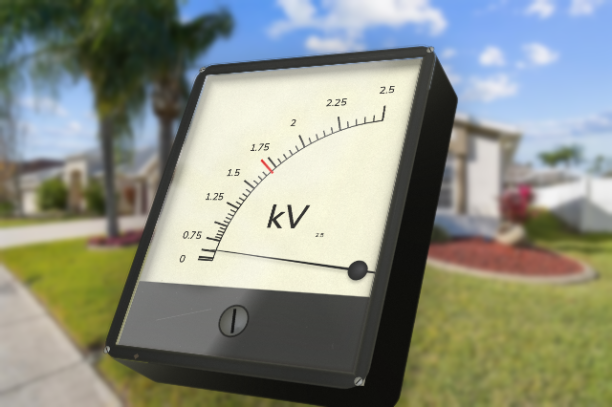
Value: 0.5kV
